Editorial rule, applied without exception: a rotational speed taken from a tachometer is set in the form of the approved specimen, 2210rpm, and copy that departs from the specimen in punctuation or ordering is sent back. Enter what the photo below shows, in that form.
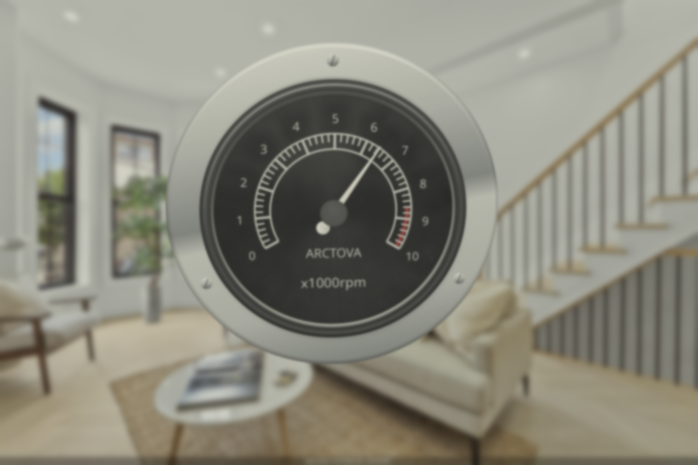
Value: 6400rpm
